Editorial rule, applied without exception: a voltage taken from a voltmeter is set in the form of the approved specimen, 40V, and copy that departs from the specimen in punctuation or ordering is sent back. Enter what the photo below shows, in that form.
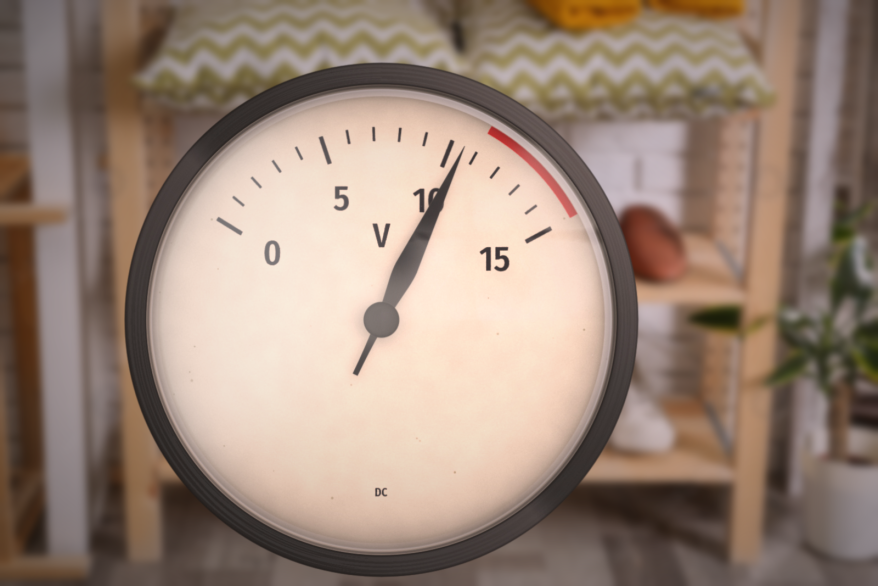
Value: 10.5V
